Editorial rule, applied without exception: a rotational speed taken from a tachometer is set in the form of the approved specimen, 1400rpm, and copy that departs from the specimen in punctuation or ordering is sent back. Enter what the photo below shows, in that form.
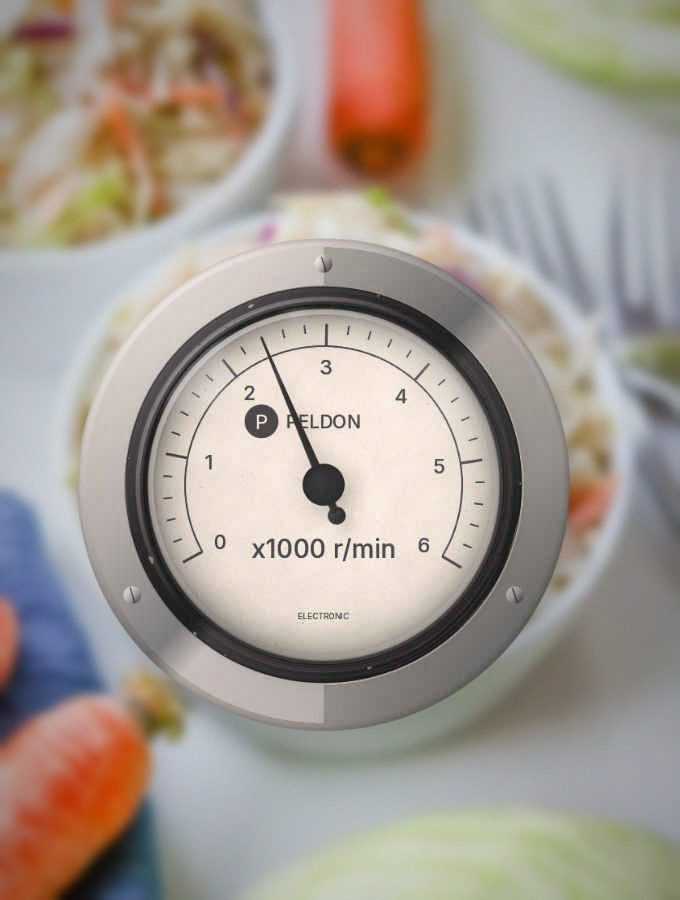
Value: 2400rpm
